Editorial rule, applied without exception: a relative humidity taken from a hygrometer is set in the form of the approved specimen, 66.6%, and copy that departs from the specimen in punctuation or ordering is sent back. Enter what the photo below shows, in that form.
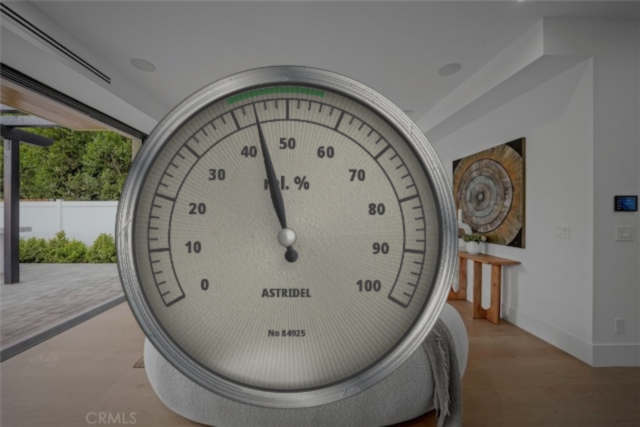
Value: 44%
